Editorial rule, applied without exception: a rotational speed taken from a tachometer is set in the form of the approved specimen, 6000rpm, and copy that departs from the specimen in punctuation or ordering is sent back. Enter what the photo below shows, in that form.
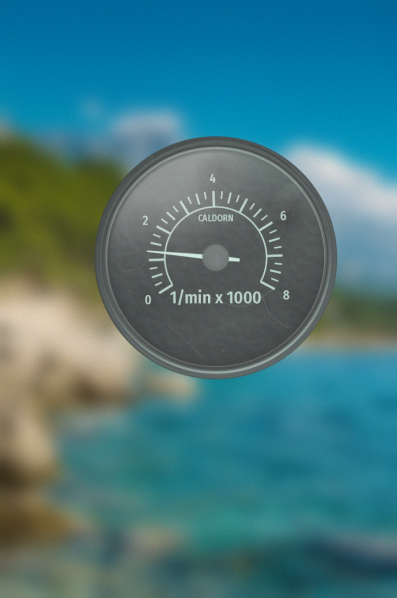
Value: 1250rpm
